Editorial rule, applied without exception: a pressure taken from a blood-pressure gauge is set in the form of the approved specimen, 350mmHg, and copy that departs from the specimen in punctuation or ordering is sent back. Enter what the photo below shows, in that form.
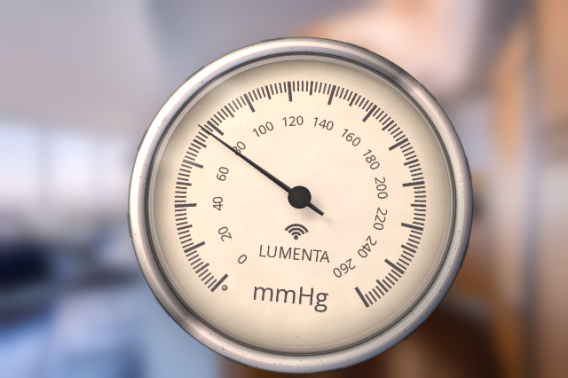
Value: 76mmHg
